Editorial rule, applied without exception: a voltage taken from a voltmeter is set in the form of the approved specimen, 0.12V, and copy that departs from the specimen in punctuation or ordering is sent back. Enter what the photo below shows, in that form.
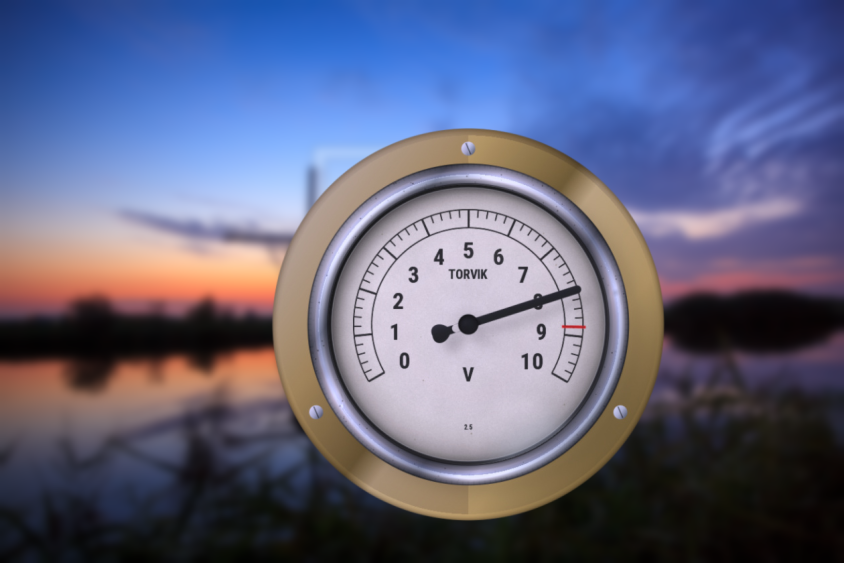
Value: 8V
